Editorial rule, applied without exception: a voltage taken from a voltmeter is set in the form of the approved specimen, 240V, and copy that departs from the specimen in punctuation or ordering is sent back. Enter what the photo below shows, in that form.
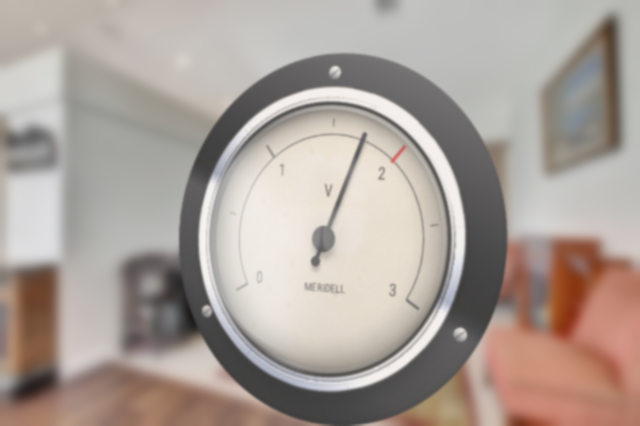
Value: 1.75V
